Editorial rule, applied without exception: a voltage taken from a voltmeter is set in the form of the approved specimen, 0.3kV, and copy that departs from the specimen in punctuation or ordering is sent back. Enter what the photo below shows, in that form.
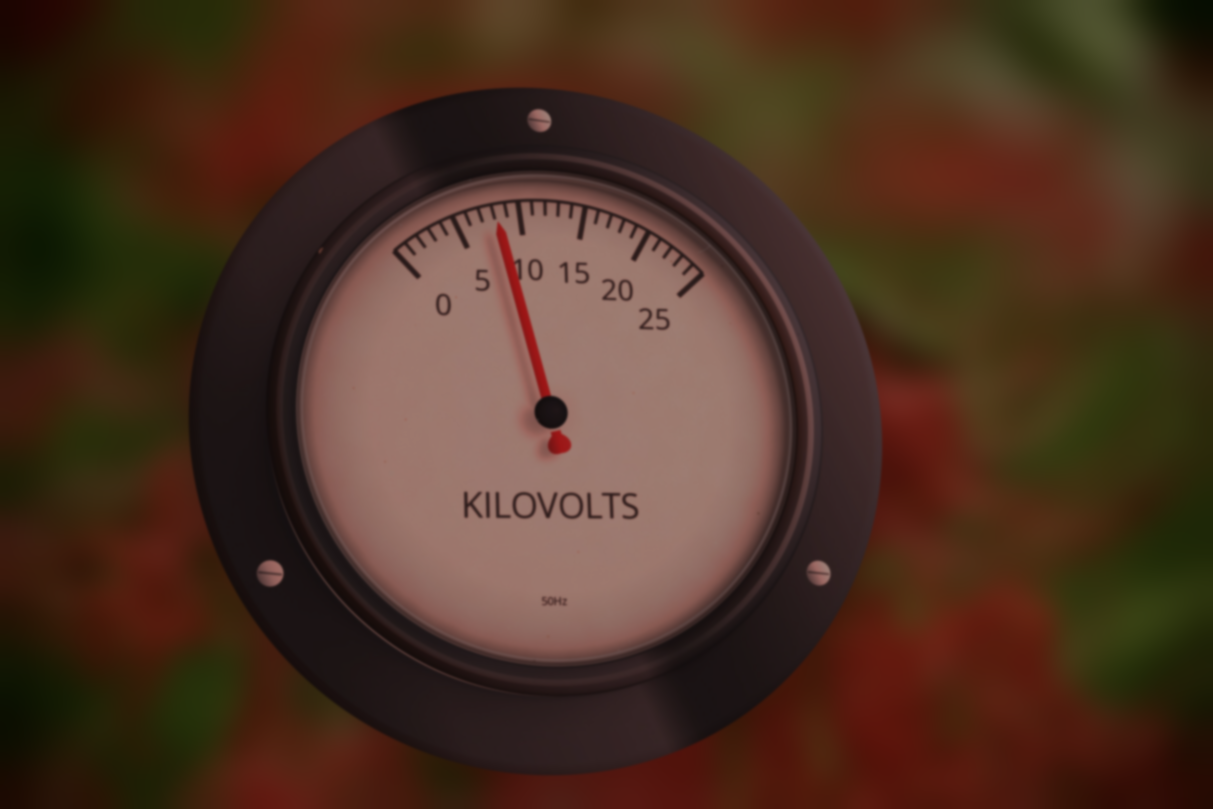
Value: 8kV
